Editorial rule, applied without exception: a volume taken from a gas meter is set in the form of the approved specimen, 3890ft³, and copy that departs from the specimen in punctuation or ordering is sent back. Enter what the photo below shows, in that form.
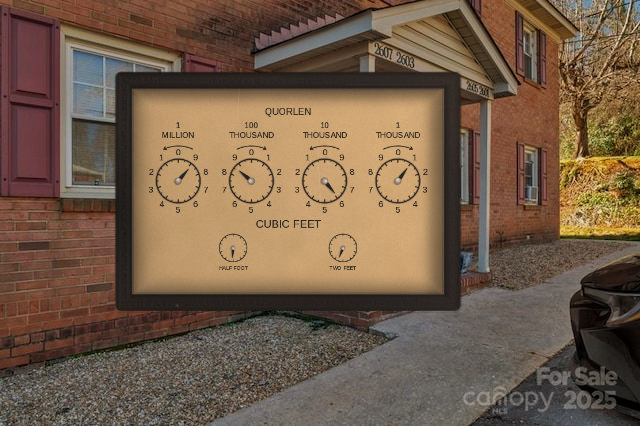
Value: 886100ft³
